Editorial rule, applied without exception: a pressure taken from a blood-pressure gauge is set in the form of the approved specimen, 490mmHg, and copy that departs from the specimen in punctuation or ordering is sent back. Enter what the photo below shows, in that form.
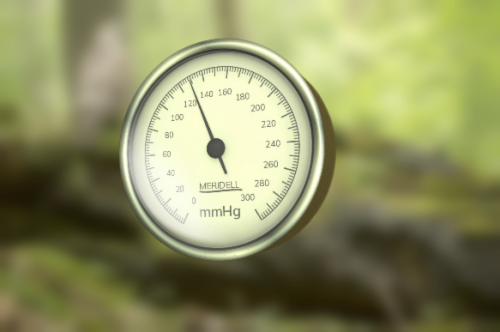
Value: 130mmHg
